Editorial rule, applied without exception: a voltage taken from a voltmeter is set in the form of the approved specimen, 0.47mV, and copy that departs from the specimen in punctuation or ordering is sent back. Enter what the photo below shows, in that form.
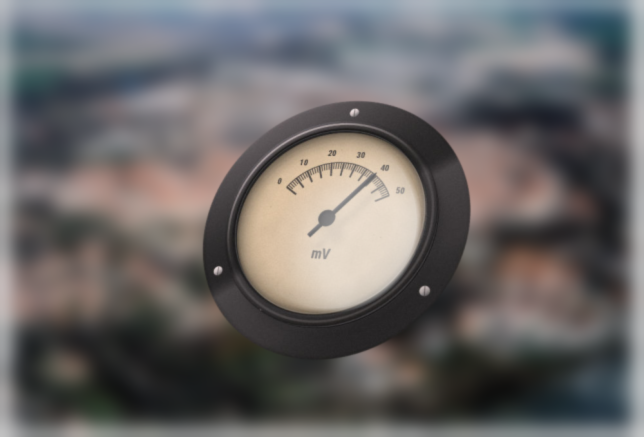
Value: 40mV
